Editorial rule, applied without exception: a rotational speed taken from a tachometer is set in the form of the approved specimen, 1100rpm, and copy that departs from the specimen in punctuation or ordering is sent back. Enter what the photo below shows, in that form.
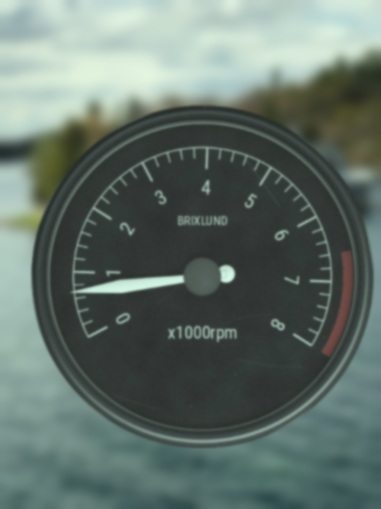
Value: 700rpm
